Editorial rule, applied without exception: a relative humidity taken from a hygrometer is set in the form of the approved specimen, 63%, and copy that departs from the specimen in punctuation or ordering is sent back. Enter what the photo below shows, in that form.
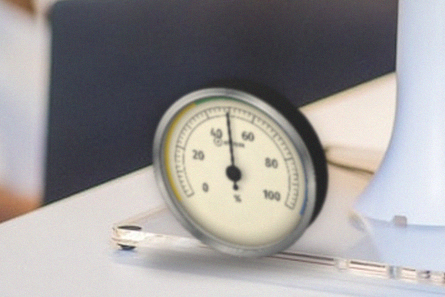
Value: 50%
